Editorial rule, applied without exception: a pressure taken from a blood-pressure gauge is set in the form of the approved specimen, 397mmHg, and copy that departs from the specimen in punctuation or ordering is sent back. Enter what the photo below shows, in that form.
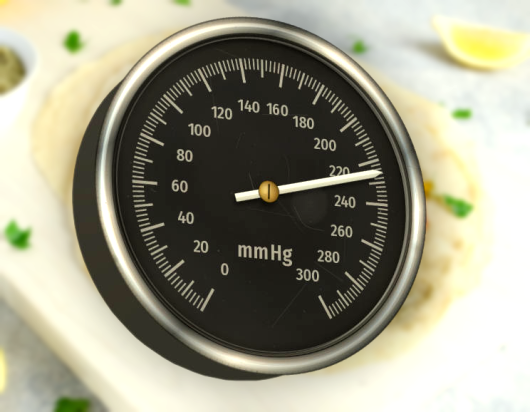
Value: 226mmHg
